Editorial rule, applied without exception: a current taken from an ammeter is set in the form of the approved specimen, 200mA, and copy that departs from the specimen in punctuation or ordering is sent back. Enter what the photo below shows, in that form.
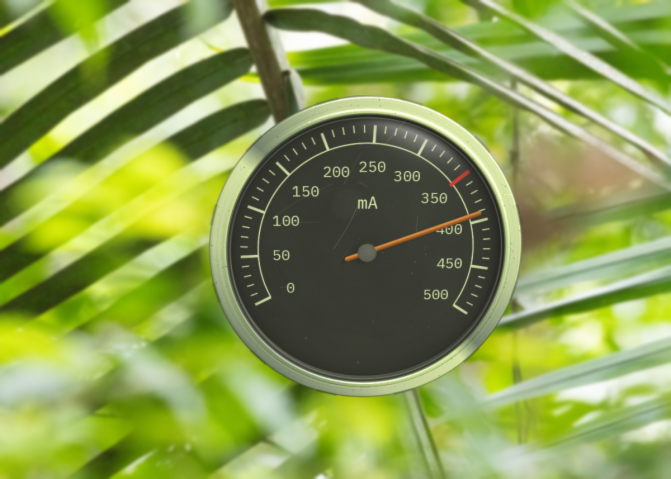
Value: 390mA
